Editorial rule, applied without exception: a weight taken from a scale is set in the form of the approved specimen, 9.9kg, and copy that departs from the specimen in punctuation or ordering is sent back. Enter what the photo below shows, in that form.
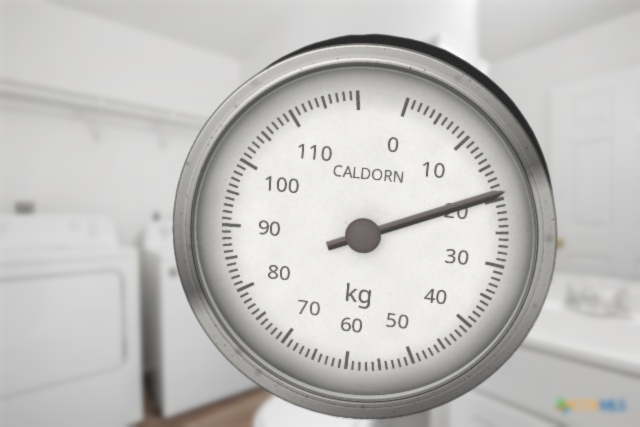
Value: 19kg
